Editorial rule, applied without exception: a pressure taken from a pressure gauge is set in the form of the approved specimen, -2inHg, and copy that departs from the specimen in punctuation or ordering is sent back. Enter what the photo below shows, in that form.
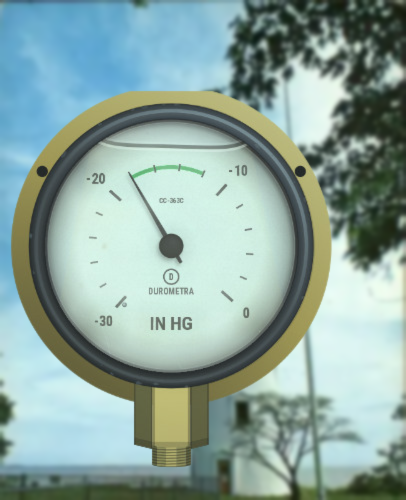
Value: -18inHg
